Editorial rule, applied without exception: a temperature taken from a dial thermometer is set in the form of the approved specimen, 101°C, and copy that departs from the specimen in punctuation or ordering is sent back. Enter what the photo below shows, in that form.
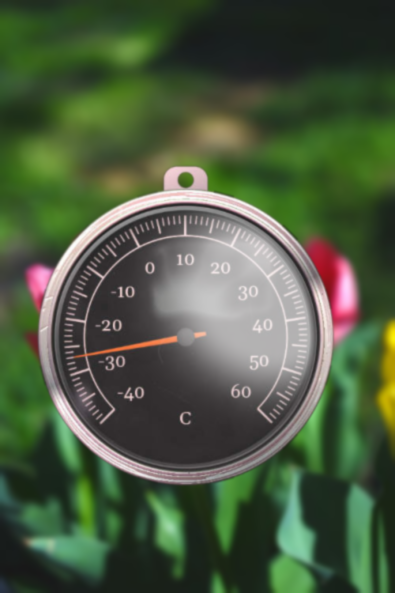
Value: -27°C
